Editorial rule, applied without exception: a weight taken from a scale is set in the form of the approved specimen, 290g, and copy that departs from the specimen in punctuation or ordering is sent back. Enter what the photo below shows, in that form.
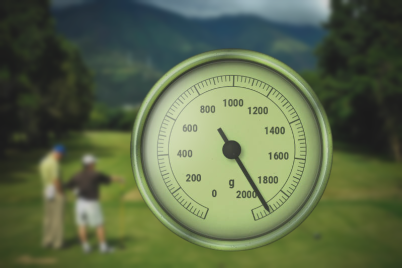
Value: 1920g
